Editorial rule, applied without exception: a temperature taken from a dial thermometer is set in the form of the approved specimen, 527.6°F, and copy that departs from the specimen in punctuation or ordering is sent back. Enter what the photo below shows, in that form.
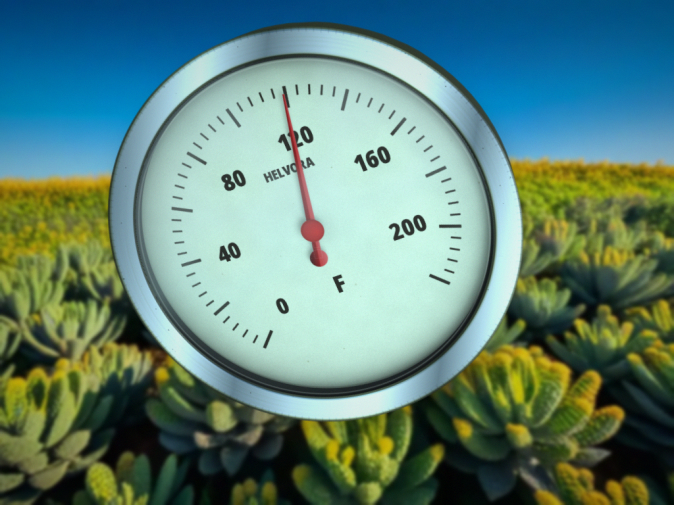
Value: 120°F
